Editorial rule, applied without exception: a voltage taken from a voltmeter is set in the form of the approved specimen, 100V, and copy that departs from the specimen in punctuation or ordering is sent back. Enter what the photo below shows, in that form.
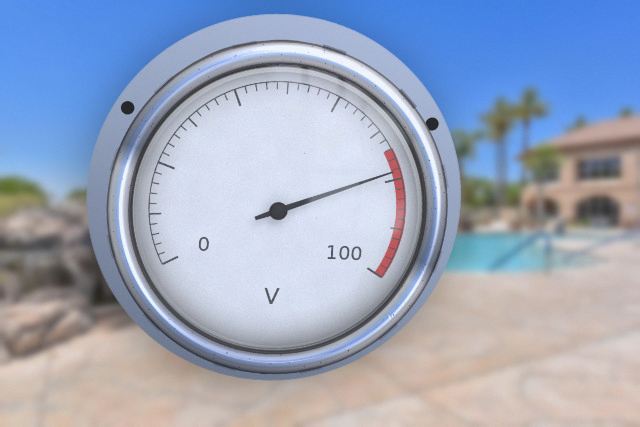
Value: 78V
